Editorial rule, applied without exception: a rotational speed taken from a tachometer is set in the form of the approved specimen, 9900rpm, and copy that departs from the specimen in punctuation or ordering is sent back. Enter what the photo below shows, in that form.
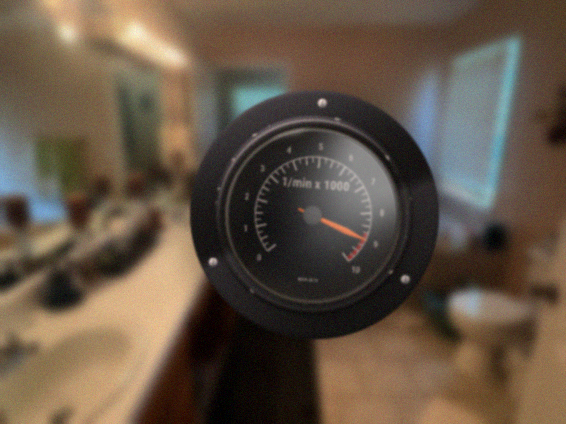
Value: 9000rpm
